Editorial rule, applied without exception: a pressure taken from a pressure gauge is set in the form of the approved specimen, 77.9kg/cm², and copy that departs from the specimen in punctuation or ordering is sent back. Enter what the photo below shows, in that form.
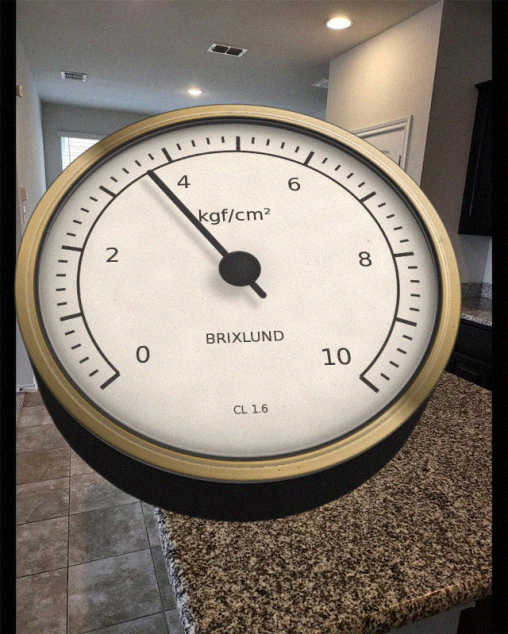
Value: 3.6kg/cm²
